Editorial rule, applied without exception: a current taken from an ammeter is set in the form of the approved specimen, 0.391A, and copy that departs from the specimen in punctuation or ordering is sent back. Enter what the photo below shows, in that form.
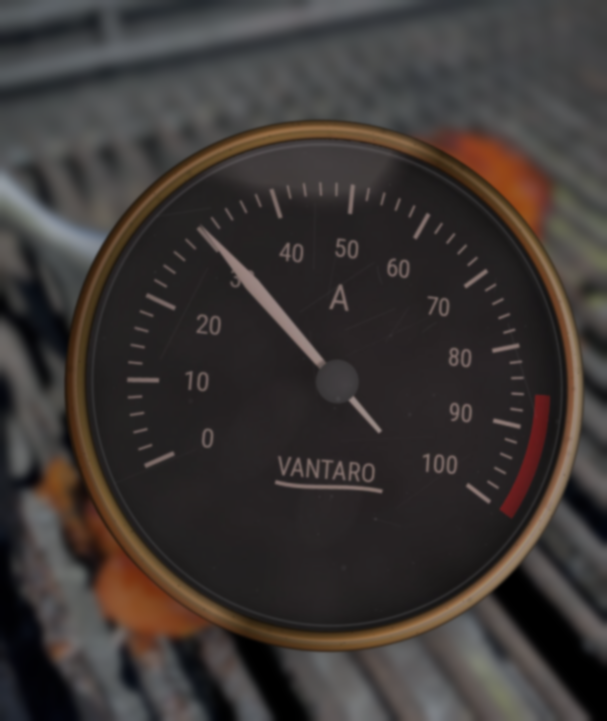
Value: 30A
